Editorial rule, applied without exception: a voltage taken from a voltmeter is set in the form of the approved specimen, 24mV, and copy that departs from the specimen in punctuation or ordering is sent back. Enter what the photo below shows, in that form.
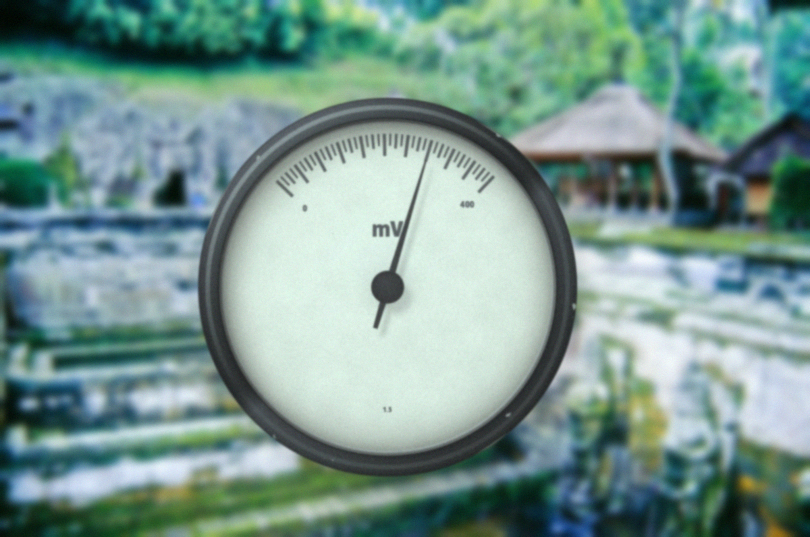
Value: 280mV
